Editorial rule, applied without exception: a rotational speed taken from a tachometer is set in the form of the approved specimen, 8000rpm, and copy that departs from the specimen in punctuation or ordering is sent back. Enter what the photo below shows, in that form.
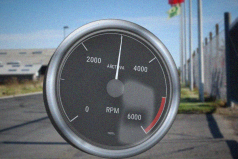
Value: 3000rpm
